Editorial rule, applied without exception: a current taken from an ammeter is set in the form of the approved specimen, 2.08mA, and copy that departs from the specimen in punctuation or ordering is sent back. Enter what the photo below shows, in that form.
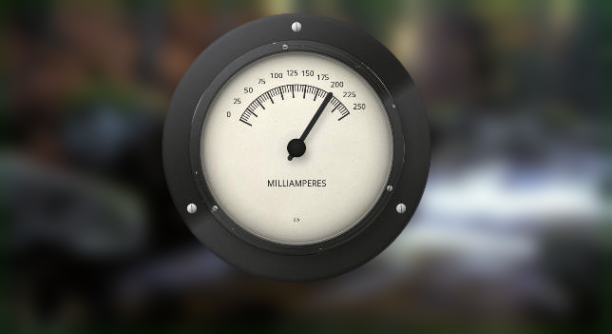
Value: 200mA
